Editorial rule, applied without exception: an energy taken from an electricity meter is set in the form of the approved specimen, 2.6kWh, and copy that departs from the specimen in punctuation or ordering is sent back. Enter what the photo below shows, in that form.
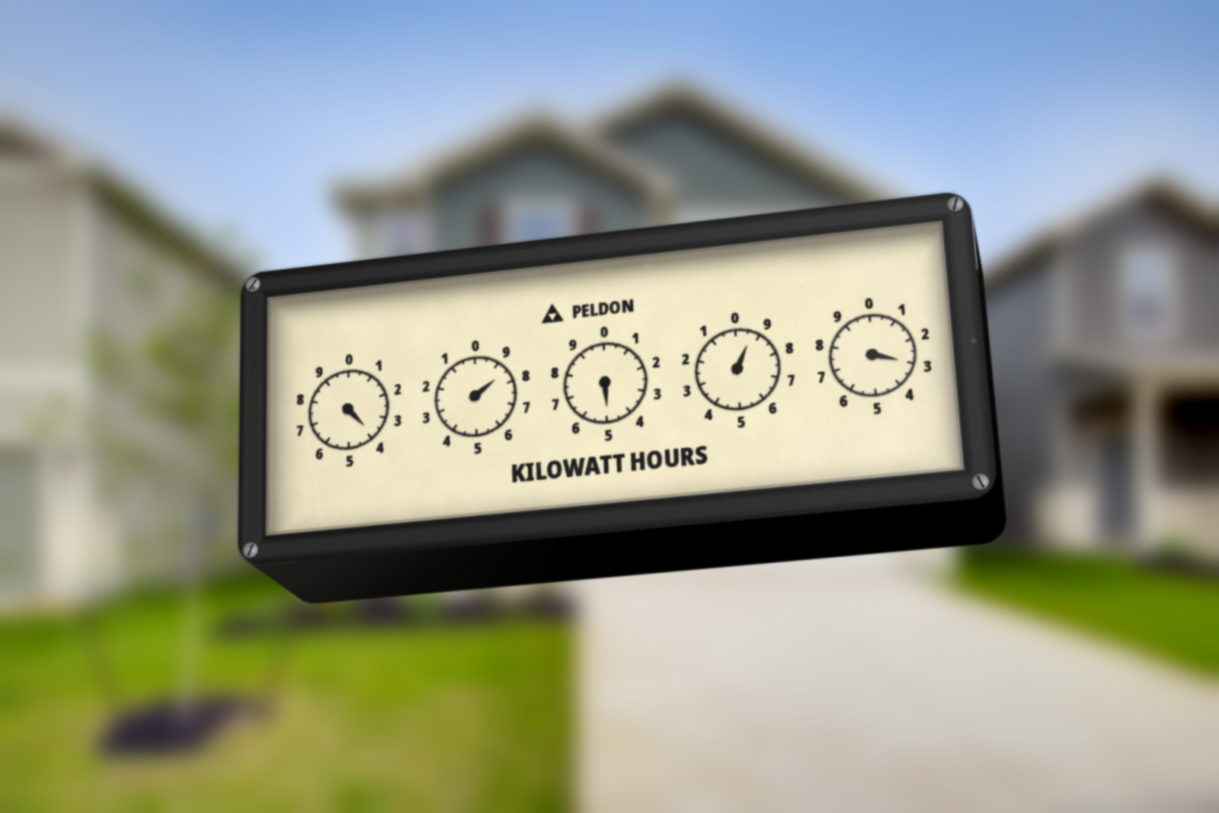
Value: 38493kWh
